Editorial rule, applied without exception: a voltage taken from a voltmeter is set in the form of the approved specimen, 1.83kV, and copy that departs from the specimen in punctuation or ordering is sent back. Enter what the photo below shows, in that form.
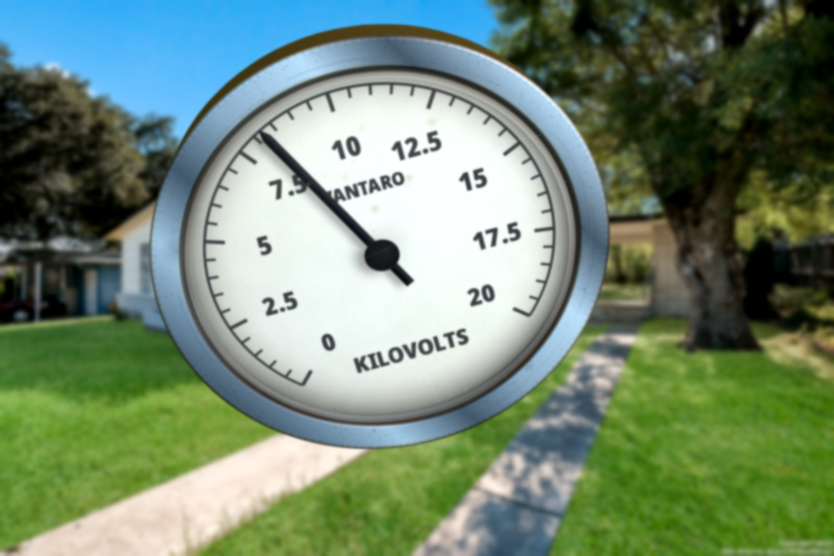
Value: 8.25kV
